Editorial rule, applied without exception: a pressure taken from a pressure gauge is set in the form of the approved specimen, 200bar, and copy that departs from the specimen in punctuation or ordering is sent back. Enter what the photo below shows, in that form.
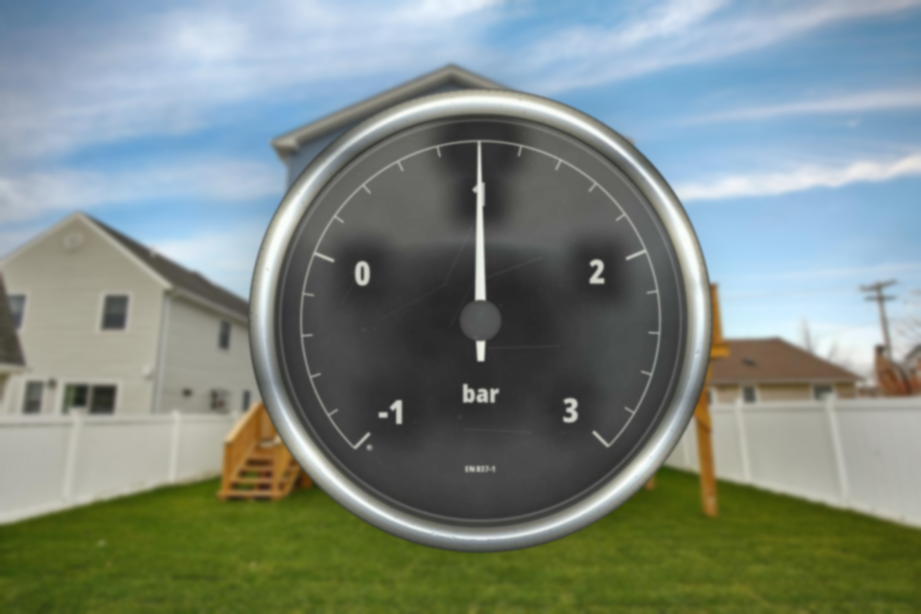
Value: 1bar
